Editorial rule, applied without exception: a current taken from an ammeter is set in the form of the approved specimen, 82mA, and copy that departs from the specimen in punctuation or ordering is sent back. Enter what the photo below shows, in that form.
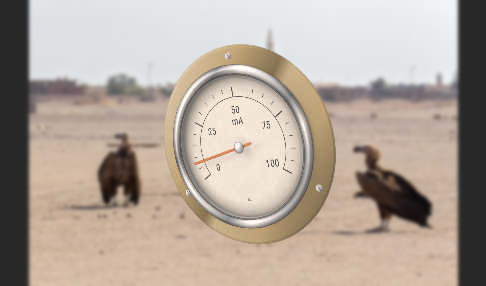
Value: 7.5mA
